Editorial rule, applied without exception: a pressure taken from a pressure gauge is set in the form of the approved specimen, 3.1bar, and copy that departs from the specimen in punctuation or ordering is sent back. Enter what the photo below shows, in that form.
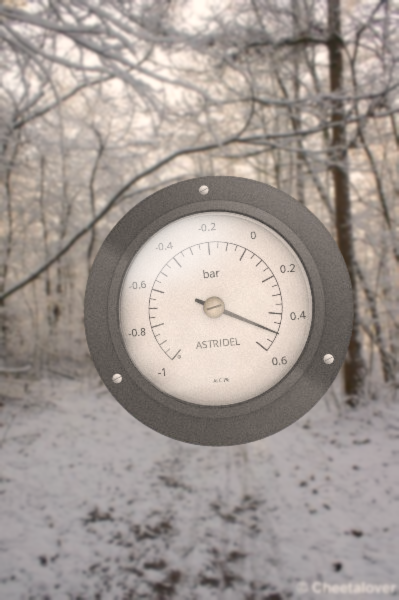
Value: 0.5bar
